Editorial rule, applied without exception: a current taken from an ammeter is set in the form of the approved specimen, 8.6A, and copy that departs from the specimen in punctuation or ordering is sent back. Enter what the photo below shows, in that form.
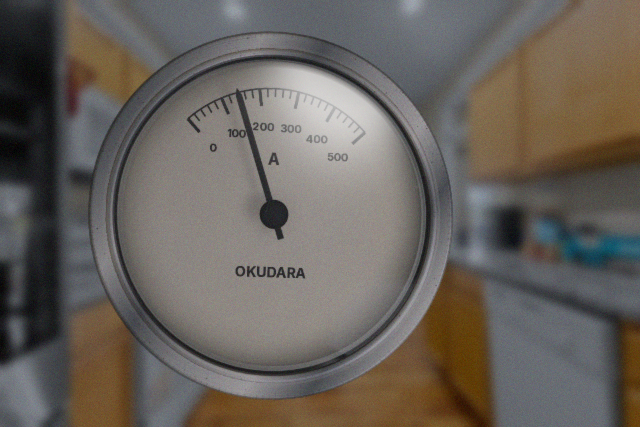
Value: 140A
